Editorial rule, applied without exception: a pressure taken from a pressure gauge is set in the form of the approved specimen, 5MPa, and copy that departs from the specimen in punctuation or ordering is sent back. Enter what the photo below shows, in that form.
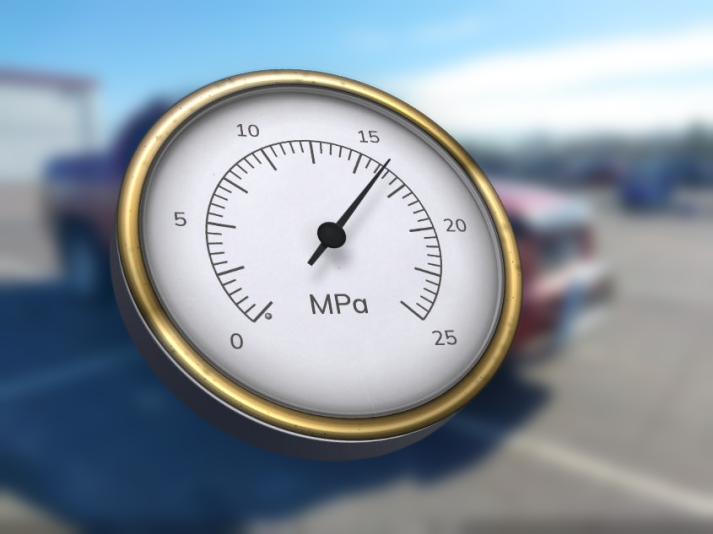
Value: 16.25MPa
